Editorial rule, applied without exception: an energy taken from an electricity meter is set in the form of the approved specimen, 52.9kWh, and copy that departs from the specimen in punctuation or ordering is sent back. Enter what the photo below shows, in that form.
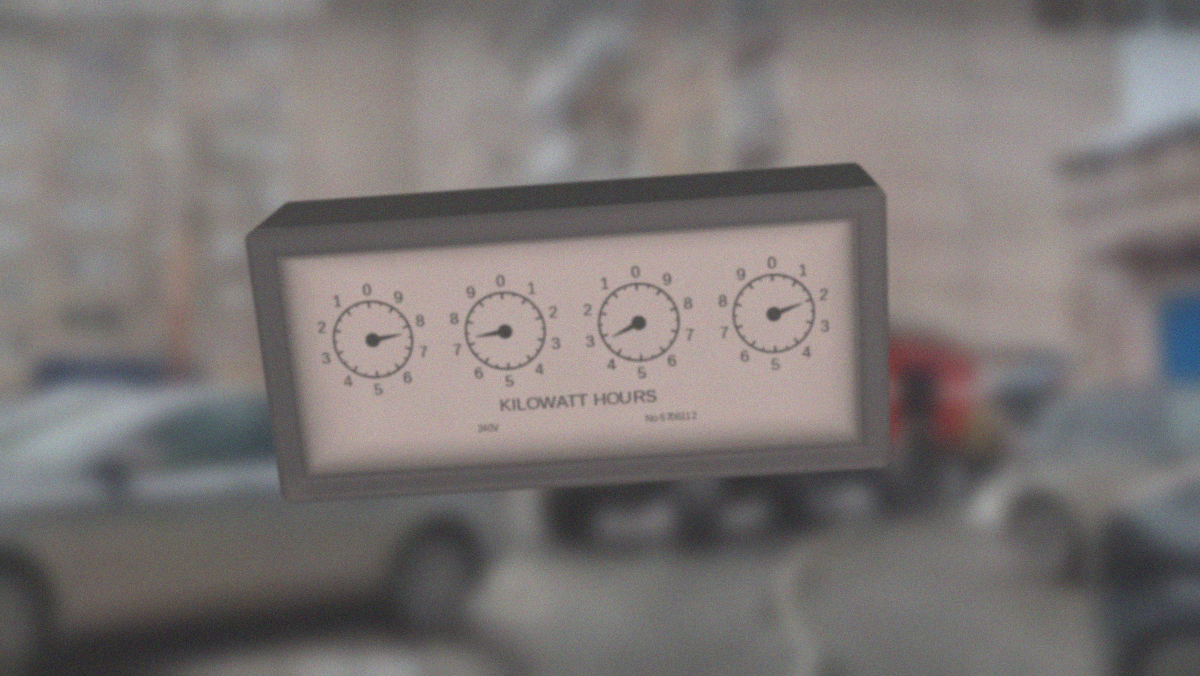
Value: 7732kWh
